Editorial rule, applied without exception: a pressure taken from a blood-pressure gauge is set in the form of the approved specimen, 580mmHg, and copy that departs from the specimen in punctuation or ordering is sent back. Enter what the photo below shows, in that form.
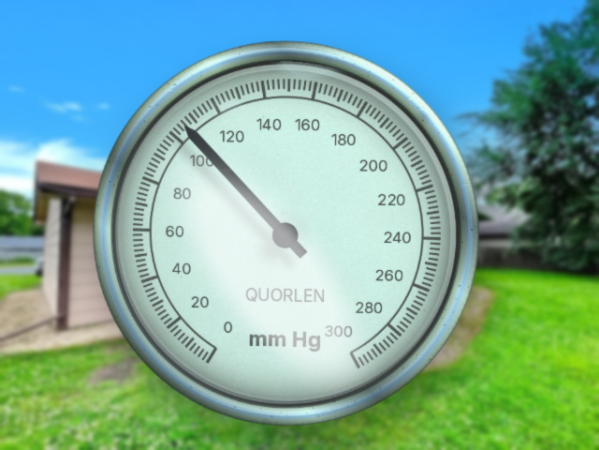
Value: 106mmHg
